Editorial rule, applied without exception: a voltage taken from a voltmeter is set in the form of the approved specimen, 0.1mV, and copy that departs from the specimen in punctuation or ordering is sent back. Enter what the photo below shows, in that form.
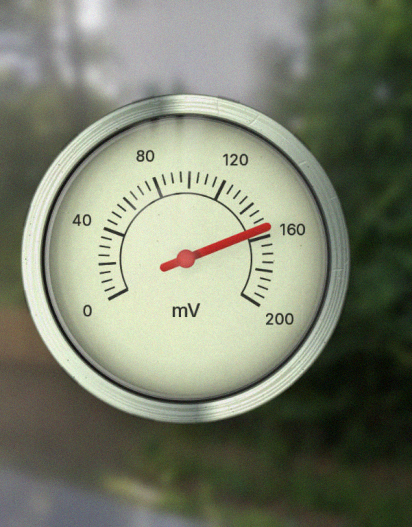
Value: 155mV
